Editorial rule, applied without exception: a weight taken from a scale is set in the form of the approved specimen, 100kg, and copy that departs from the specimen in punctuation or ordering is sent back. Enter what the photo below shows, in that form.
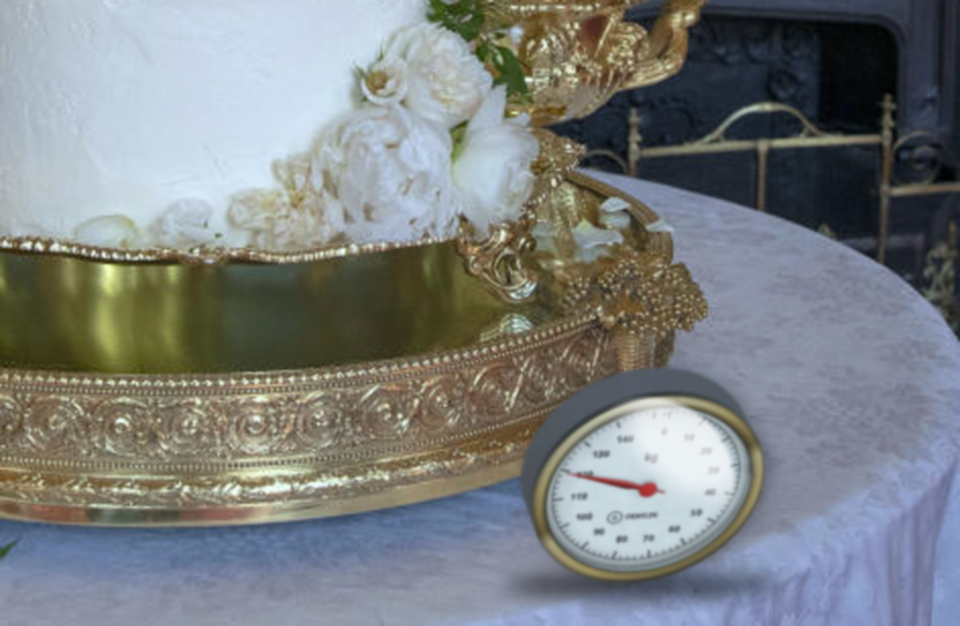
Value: 120kg
